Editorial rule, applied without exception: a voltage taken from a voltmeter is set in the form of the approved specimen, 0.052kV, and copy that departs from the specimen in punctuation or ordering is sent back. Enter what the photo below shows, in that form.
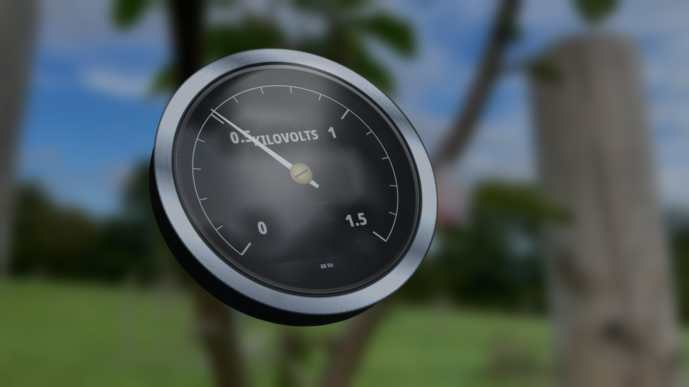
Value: 0.5kV
